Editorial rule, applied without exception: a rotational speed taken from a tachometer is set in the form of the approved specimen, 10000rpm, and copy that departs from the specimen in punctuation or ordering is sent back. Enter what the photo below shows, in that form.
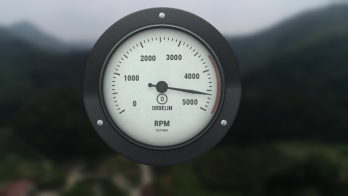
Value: 4600rpm
